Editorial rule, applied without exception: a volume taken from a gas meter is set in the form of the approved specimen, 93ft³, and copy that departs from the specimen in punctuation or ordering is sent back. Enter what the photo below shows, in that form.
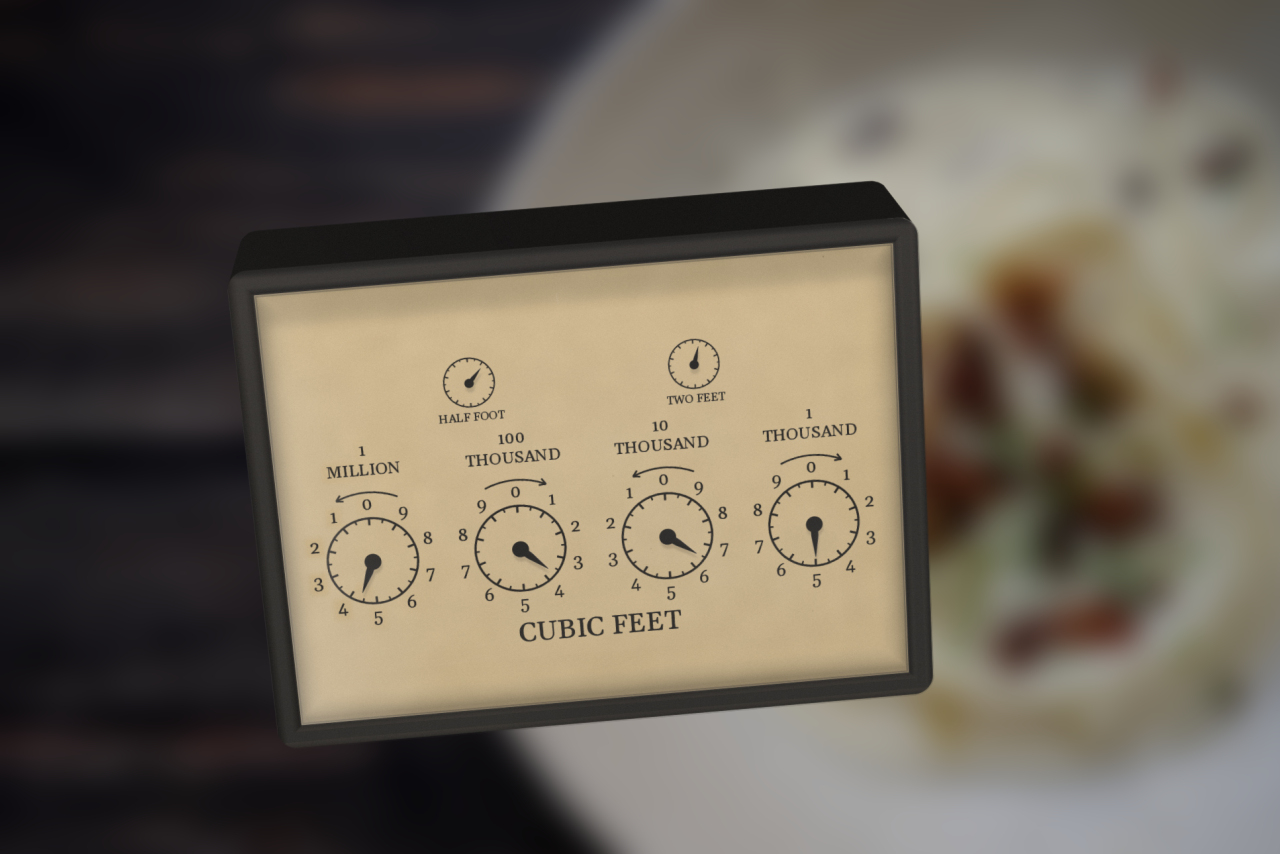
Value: 436500ft³
